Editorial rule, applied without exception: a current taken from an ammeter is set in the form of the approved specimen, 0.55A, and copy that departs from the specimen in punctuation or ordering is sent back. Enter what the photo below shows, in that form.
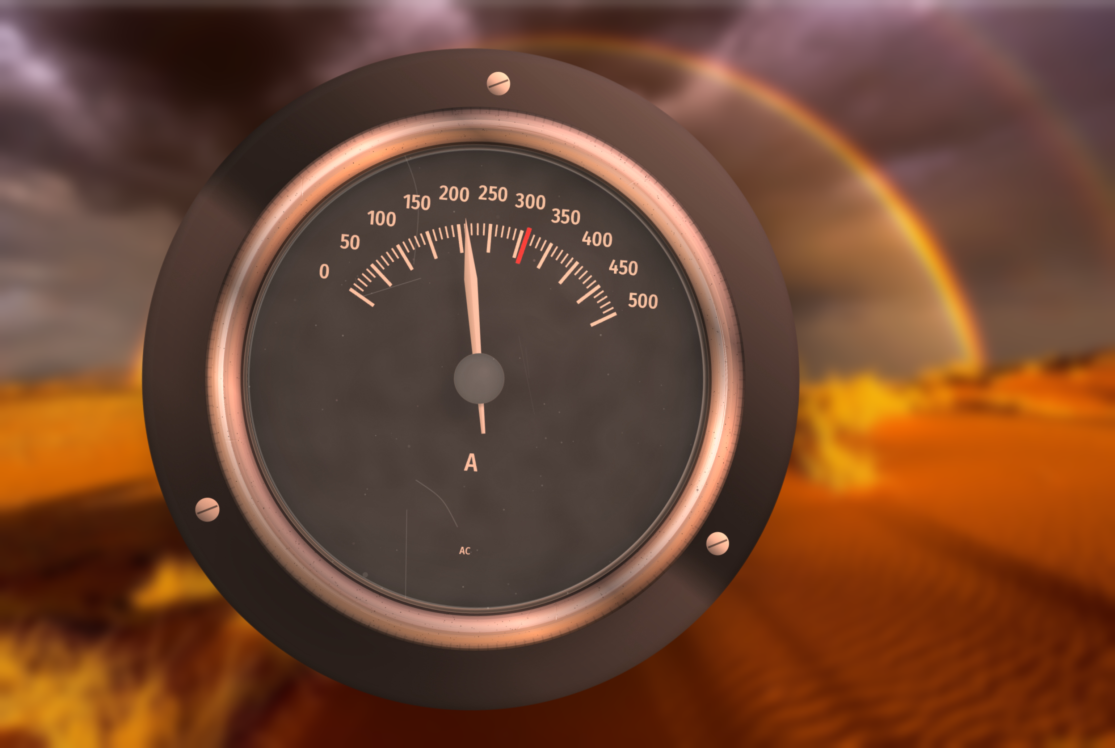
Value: 210A
